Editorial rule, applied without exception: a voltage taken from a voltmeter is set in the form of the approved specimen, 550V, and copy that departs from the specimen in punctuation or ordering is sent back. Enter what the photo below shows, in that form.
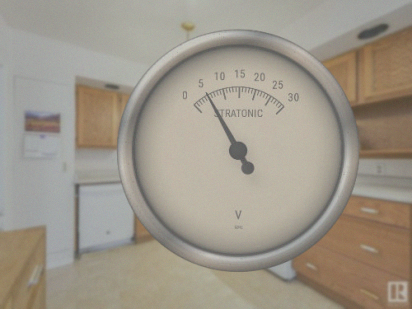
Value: 5V
